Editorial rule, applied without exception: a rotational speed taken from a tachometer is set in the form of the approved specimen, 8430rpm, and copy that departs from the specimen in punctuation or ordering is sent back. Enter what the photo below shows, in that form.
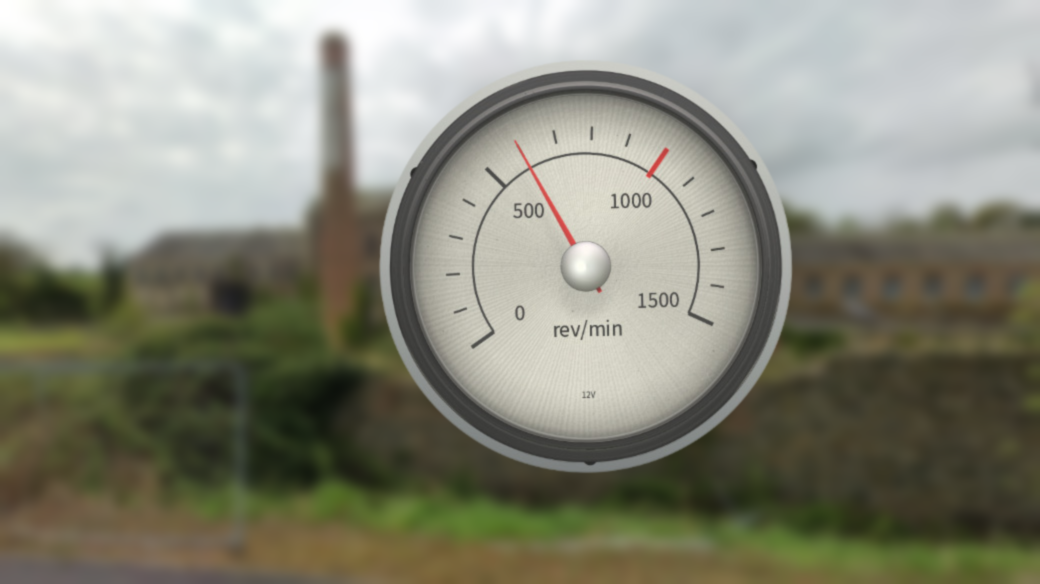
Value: 600rpm
